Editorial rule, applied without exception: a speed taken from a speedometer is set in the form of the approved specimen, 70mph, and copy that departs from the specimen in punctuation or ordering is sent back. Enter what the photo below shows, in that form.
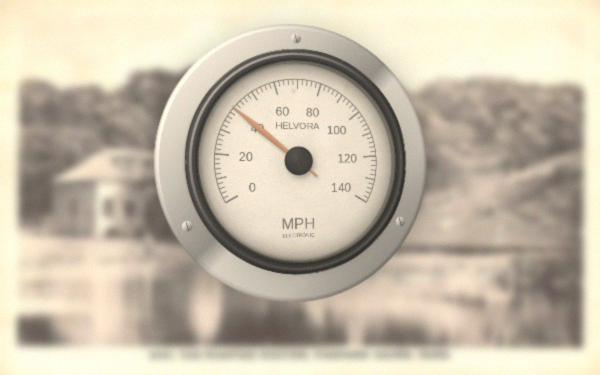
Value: 40mph
